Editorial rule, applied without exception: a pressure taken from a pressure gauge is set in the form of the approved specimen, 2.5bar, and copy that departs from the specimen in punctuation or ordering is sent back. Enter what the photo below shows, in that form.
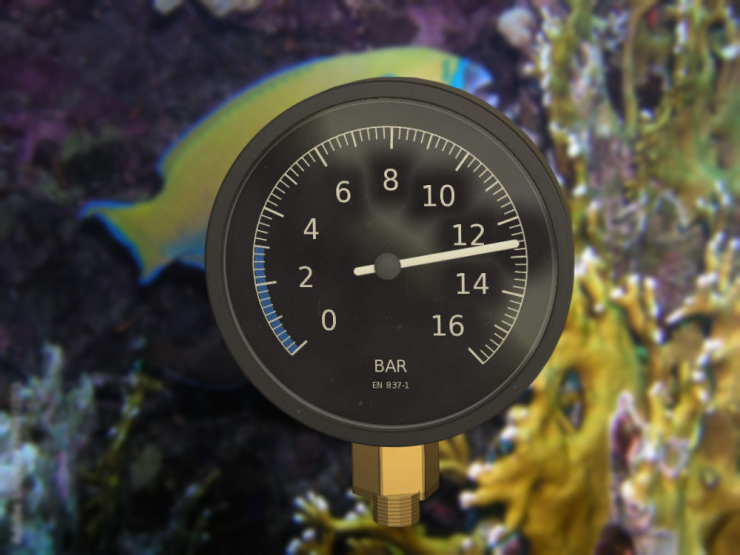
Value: 12.6bar
